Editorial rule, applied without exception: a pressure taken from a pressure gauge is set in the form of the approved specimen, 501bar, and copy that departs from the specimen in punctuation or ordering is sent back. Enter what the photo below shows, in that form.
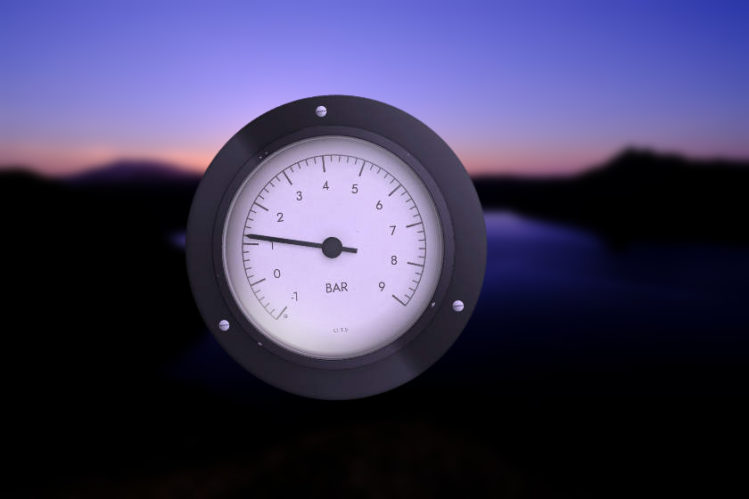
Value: 1.2bar
